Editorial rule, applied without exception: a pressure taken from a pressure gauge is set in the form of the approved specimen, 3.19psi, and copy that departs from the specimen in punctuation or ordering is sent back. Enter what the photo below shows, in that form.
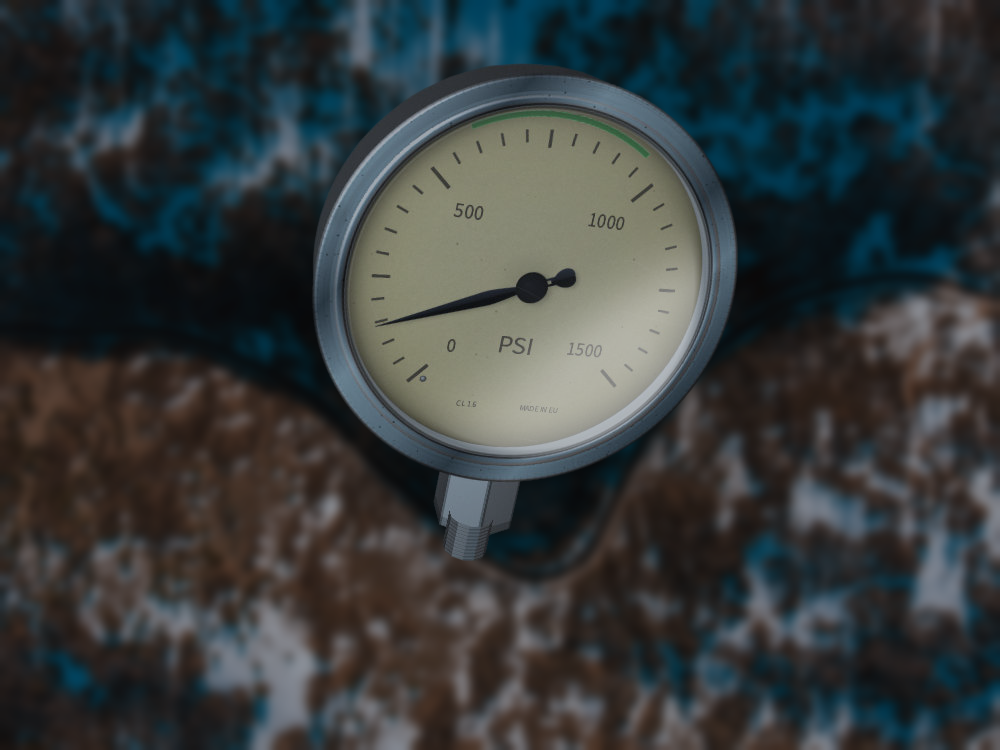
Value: 150psi
